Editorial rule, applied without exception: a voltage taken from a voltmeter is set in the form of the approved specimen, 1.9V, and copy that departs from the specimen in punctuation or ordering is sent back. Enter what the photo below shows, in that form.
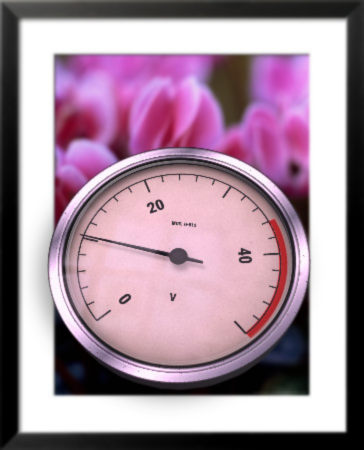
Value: 10V
